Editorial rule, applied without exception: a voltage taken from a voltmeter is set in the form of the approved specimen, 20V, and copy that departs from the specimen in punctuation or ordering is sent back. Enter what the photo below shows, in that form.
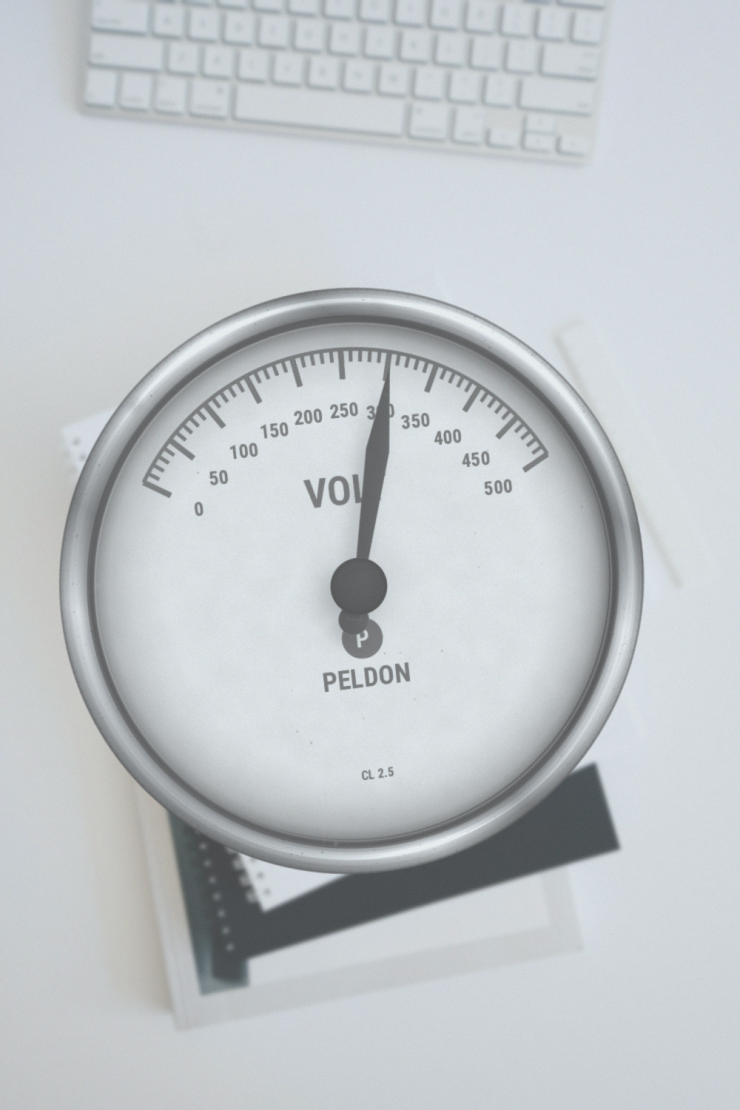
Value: 300V
